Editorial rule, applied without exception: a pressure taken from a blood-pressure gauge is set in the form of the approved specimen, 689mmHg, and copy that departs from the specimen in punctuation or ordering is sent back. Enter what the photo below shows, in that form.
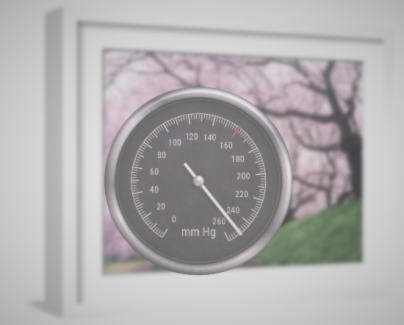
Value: 250mmHg
